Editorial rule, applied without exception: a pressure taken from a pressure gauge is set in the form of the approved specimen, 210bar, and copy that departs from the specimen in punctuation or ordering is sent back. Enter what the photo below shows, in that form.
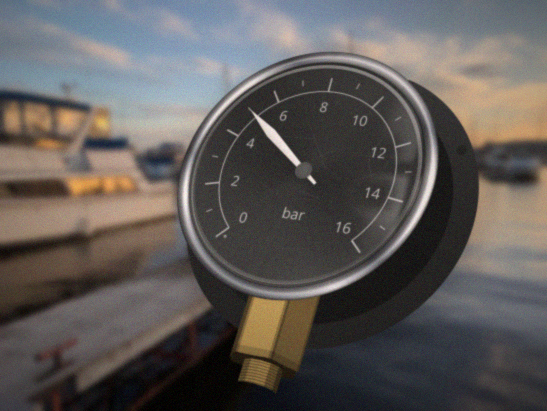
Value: 5bar
